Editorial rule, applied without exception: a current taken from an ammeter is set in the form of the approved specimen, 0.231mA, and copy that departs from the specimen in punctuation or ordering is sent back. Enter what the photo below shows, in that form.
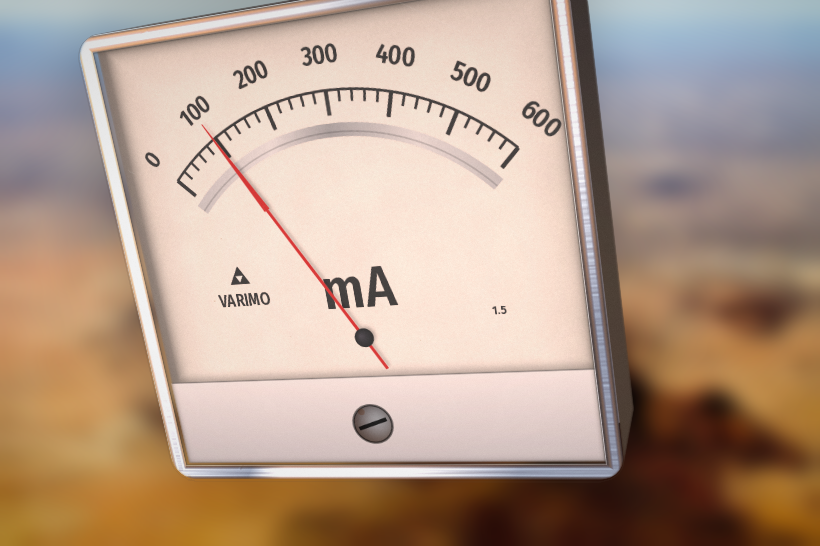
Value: 100mA
